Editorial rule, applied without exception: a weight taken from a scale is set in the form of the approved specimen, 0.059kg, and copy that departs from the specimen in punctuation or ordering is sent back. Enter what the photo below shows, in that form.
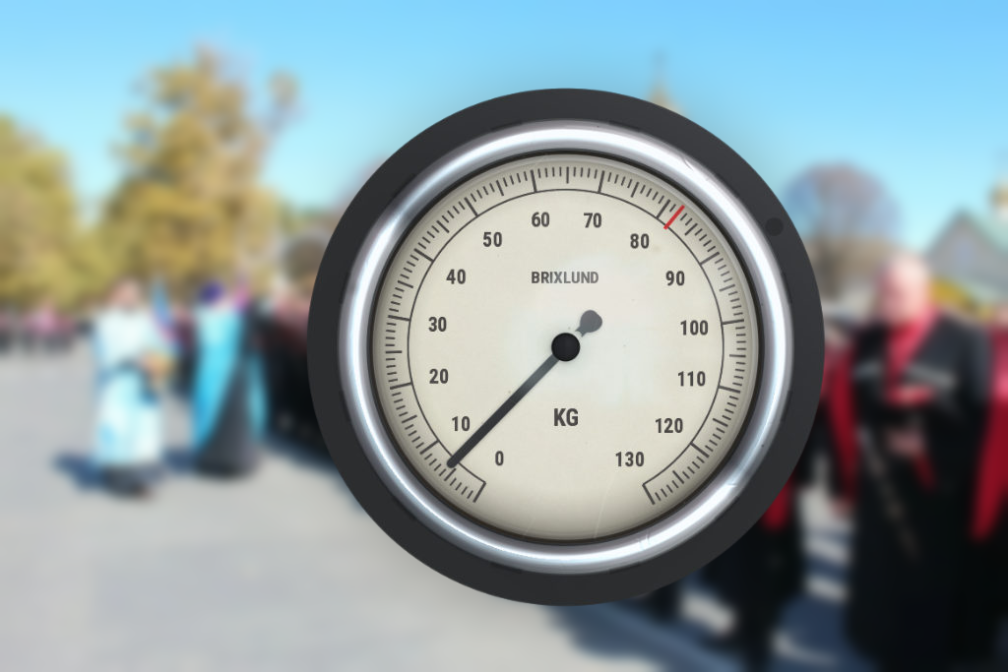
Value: 6kg
